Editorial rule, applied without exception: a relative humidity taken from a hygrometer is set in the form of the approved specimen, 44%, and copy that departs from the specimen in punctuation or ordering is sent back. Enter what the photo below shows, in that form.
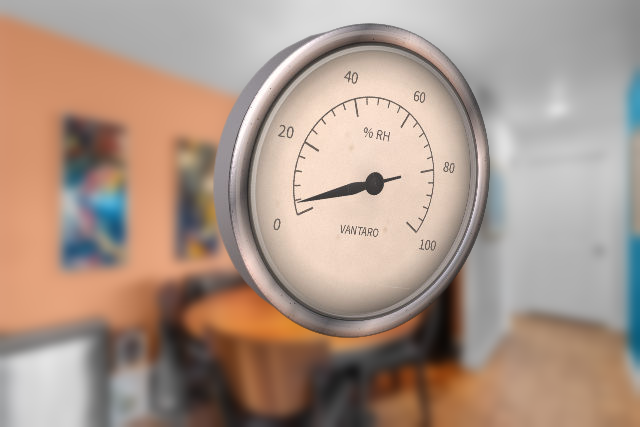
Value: 4%
